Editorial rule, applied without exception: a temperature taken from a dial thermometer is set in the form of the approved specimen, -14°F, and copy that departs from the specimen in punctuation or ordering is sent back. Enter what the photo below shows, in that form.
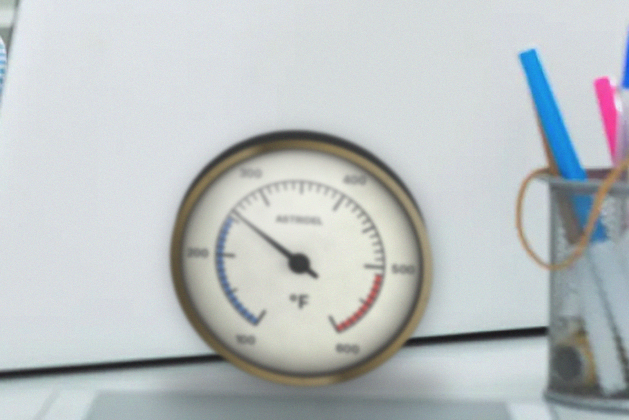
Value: 260°F
